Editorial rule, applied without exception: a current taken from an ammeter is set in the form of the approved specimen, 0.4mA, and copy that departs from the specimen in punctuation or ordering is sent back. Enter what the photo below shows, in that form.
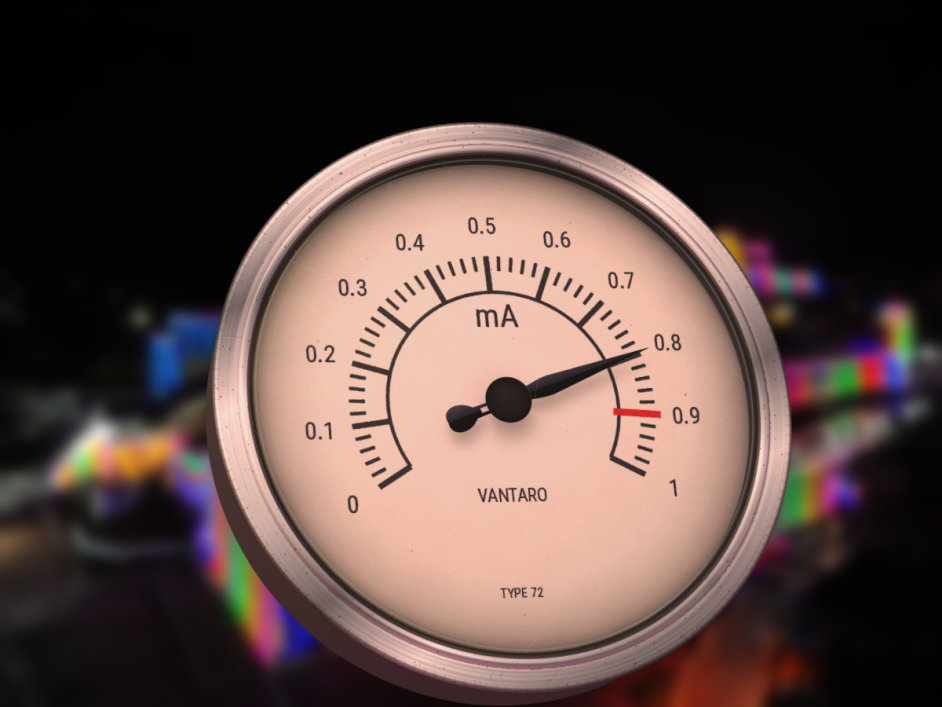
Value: 0.8mA
